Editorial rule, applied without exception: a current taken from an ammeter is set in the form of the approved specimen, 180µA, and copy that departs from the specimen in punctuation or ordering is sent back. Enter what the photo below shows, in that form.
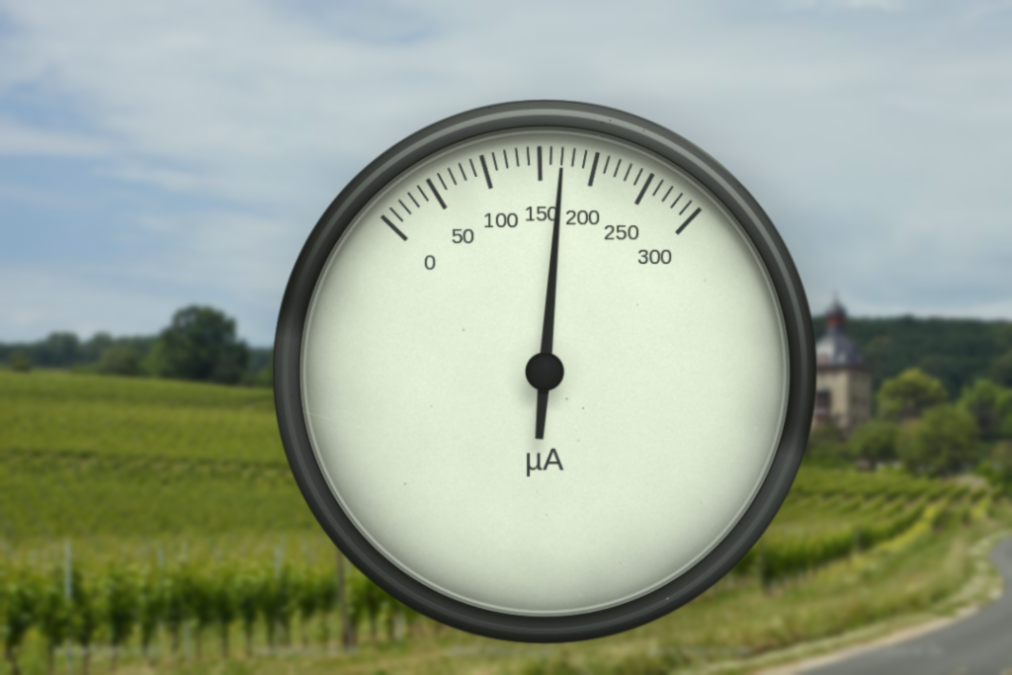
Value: 170µA
